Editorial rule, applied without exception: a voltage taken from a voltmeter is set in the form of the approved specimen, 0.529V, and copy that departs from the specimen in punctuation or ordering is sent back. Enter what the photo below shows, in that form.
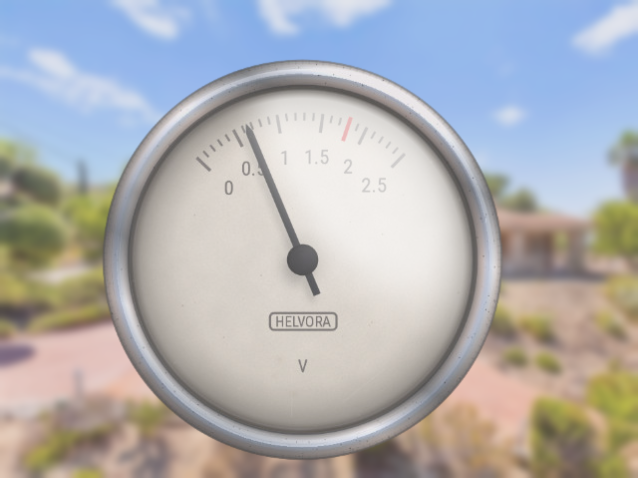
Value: 0.65V
